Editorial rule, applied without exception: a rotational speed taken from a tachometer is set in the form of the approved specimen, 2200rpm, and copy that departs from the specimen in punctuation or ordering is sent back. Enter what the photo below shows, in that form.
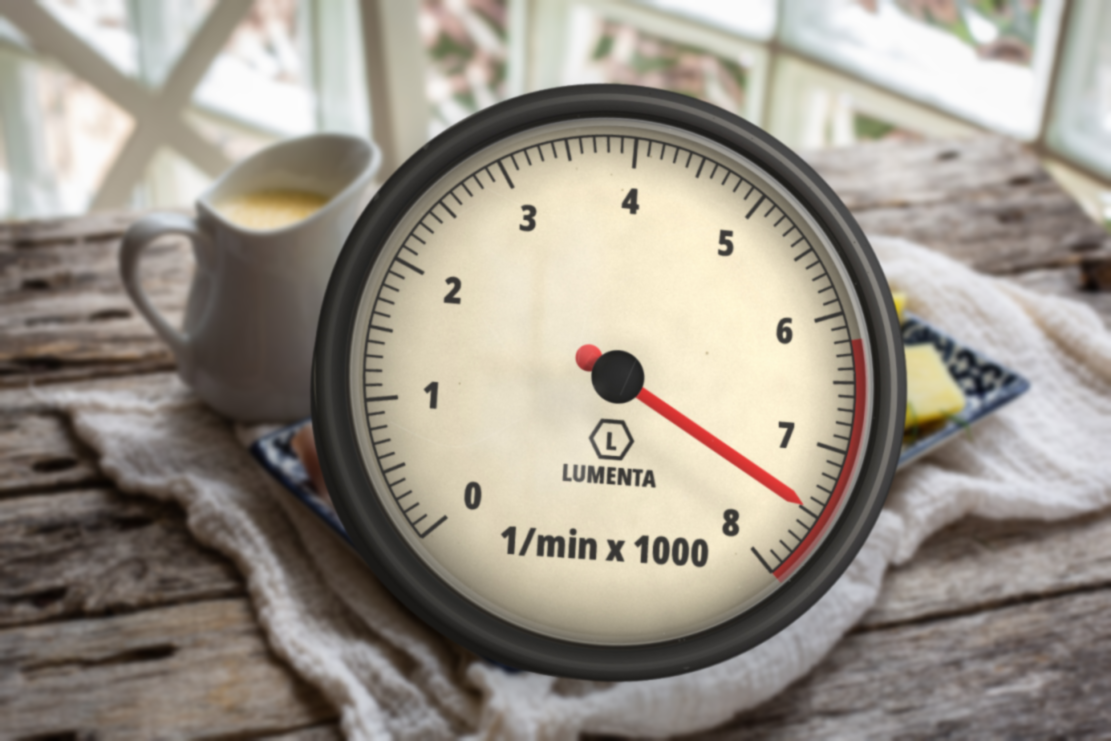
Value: 7500rpm
